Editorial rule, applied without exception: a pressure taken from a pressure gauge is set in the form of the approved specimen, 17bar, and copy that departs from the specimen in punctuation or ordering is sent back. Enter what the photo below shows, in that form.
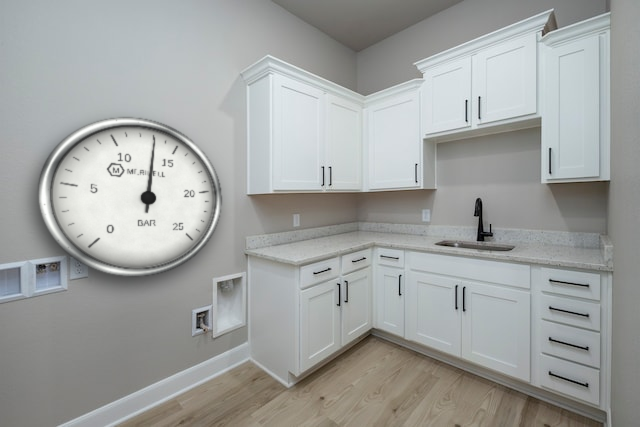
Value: 13bar
